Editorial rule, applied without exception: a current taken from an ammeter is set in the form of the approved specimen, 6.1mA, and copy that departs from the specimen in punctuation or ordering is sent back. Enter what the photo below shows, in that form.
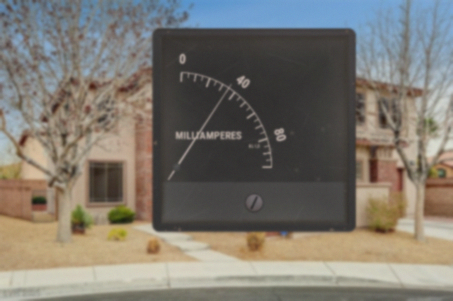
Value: 35mA
